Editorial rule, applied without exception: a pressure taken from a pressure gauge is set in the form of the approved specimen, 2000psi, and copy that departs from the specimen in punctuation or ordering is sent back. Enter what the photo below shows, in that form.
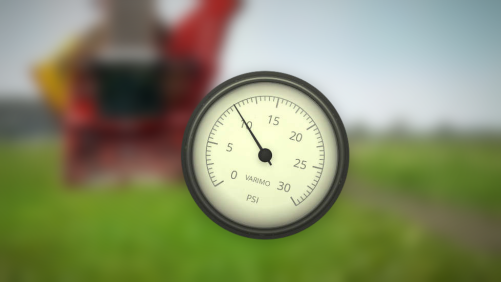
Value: 10psi
